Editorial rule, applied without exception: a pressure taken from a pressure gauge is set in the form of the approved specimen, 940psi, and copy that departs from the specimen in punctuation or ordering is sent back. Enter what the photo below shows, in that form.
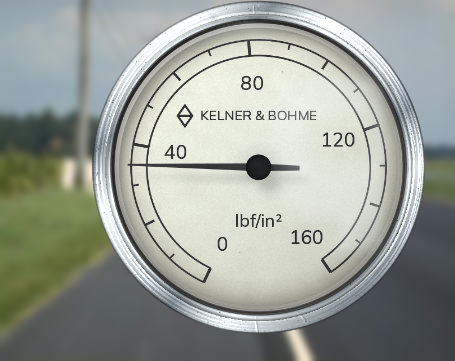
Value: 35psi
